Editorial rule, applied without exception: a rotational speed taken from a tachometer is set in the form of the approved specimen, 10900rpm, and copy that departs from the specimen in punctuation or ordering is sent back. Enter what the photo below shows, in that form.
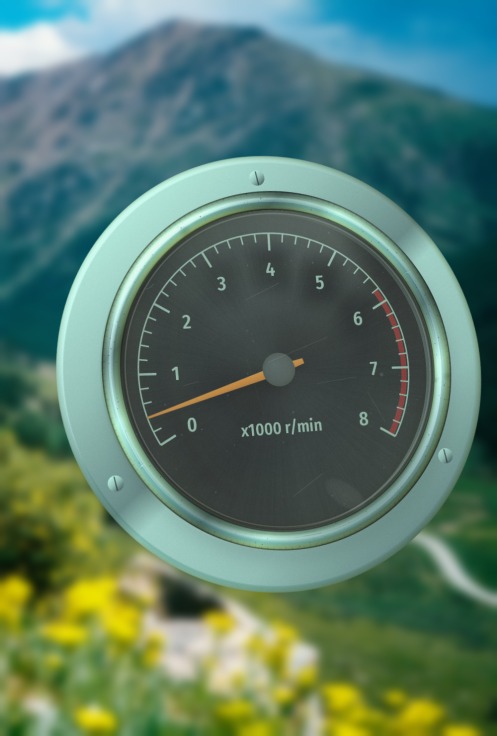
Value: 400rpm
